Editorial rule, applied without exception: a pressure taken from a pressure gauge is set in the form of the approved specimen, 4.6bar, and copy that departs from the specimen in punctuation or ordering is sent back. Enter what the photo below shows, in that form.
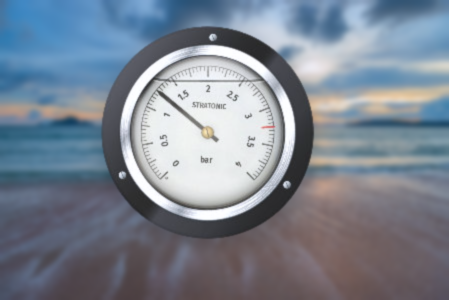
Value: 1.25bar
